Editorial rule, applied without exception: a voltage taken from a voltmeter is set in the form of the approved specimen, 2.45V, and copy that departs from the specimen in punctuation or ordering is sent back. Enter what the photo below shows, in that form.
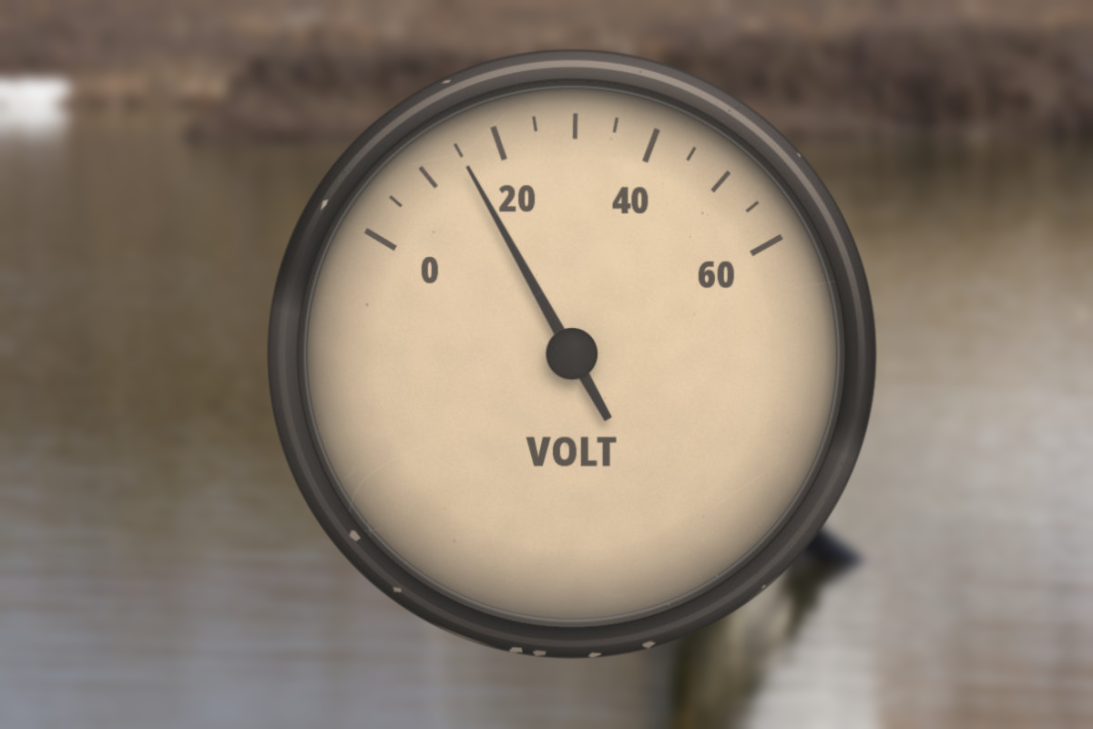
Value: 15V
